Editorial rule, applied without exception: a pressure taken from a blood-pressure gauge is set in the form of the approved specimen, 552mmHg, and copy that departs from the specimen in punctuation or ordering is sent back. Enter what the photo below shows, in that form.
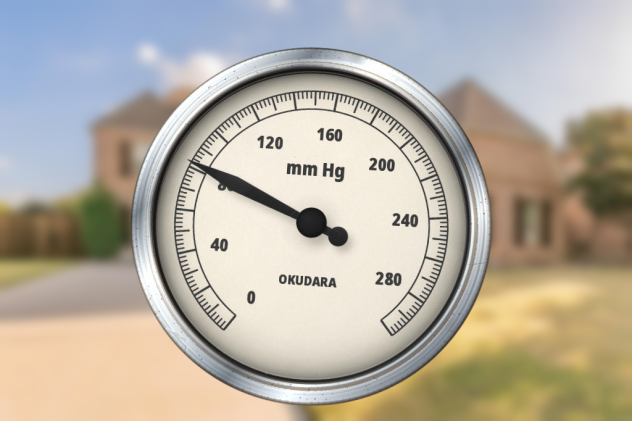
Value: 82mmHg
